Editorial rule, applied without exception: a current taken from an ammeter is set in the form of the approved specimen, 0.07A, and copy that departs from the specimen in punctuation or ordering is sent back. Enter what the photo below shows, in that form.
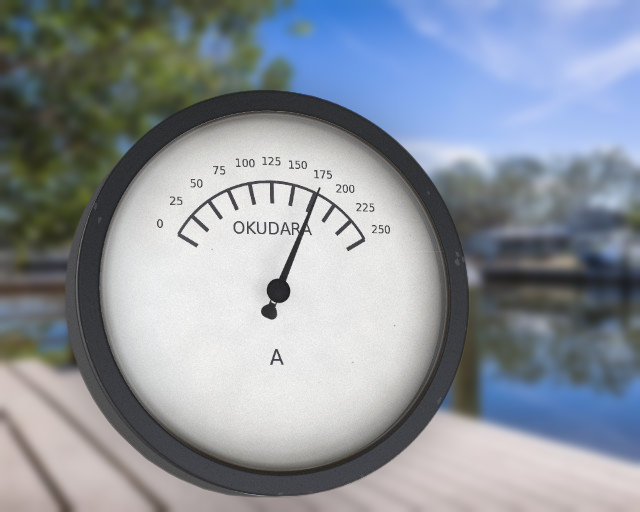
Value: 175A
